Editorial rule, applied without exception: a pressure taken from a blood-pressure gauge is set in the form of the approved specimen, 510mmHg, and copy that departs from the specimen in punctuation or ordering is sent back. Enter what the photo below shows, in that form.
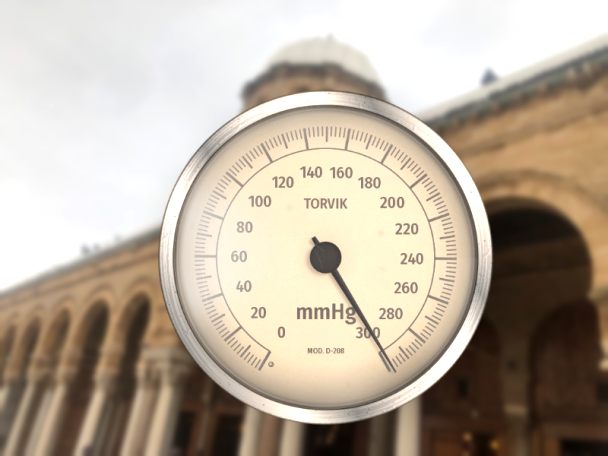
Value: 298mmHg
